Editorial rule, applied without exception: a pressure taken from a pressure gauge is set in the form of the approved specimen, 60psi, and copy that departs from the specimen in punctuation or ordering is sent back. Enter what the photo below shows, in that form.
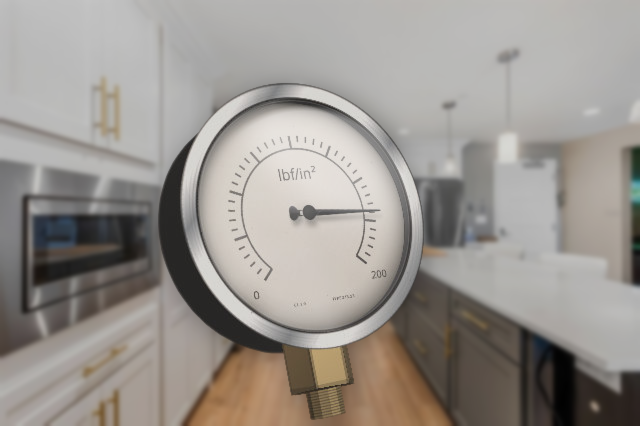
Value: 170psi
